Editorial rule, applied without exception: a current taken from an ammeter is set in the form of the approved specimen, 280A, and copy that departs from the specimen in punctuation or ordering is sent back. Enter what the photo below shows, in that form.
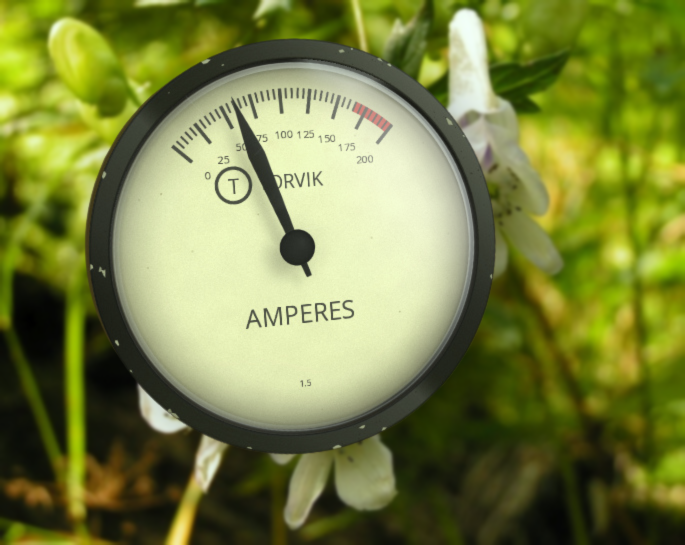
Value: 60A
